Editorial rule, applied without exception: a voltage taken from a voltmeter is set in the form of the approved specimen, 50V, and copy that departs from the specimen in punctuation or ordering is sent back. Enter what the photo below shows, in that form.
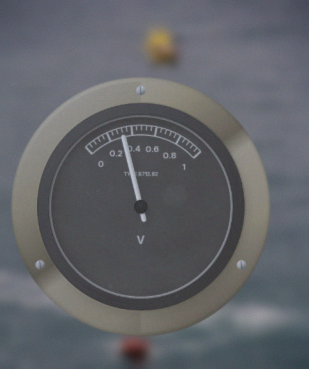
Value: 0.32V
